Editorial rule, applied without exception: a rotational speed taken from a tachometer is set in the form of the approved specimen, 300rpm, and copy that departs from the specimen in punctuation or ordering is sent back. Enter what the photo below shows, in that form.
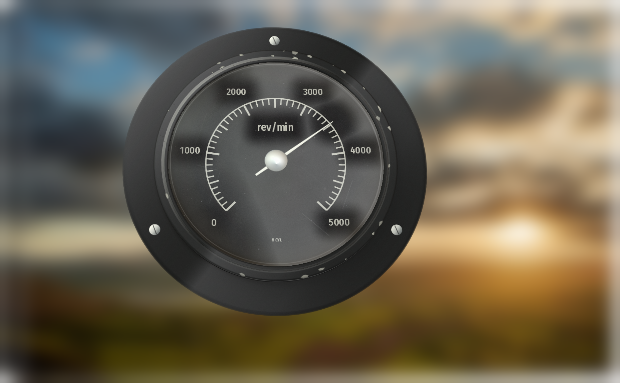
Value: 3500rpm
